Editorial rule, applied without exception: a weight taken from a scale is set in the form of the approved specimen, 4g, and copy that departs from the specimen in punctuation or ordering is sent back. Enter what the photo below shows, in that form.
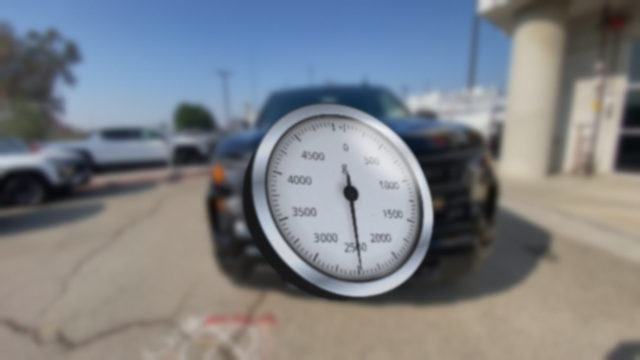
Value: 2500g
